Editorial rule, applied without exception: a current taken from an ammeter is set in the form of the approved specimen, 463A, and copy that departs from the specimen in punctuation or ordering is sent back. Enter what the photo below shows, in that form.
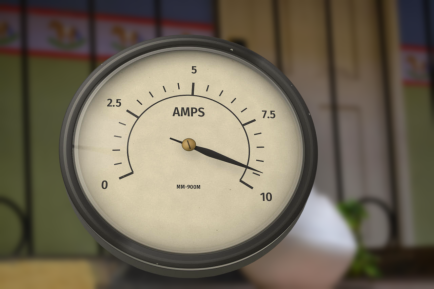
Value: 9.5A
